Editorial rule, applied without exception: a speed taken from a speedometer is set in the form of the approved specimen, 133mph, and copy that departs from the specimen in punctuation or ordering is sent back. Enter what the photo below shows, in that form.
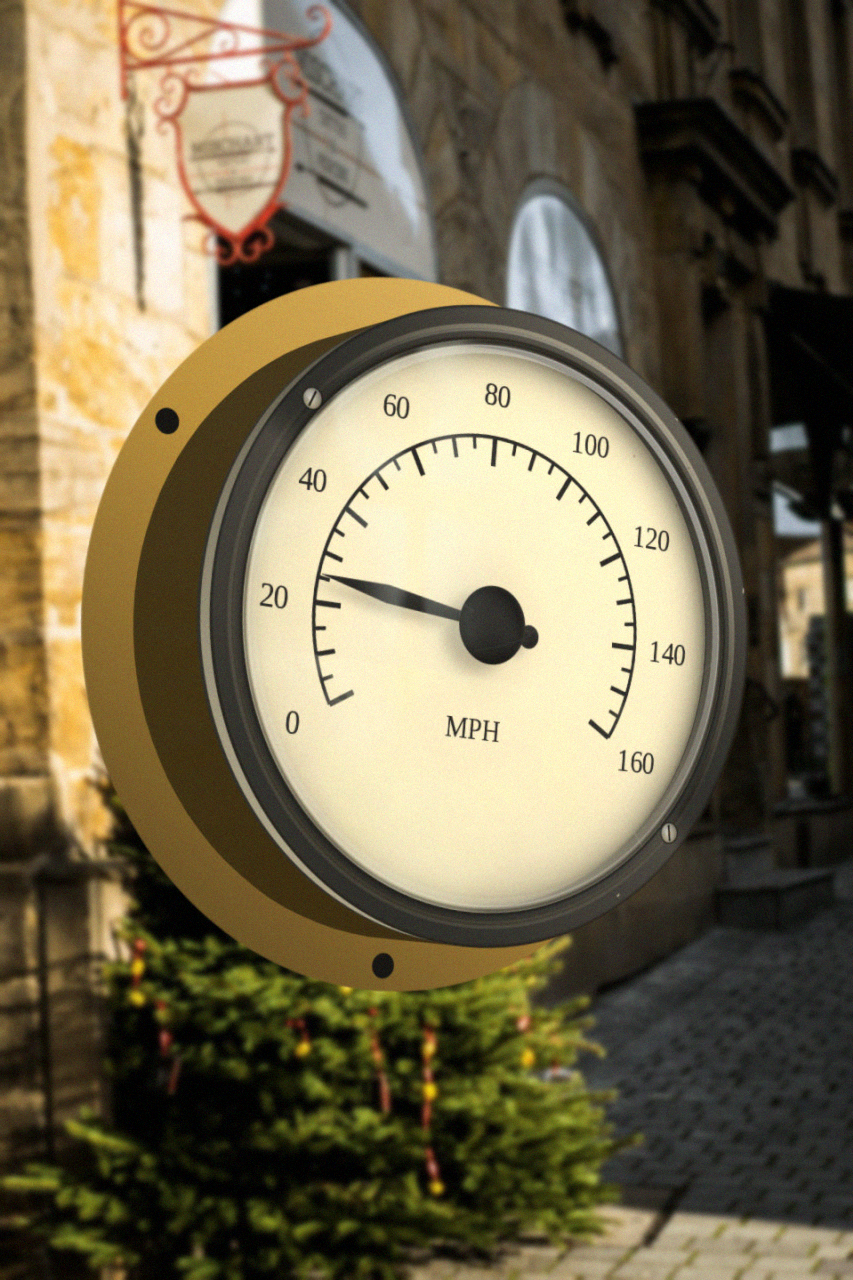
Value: 25mph
